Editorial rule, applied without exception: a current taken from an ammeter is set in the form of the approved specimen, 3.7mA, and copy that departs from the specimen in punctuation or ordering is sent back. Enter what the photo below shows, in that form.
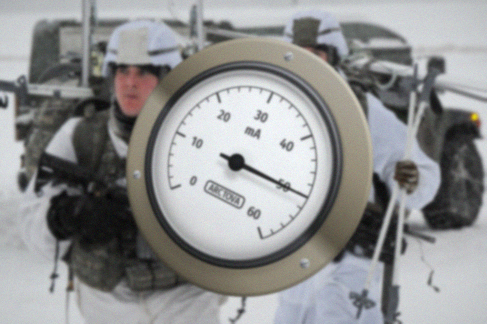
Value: 50mA
